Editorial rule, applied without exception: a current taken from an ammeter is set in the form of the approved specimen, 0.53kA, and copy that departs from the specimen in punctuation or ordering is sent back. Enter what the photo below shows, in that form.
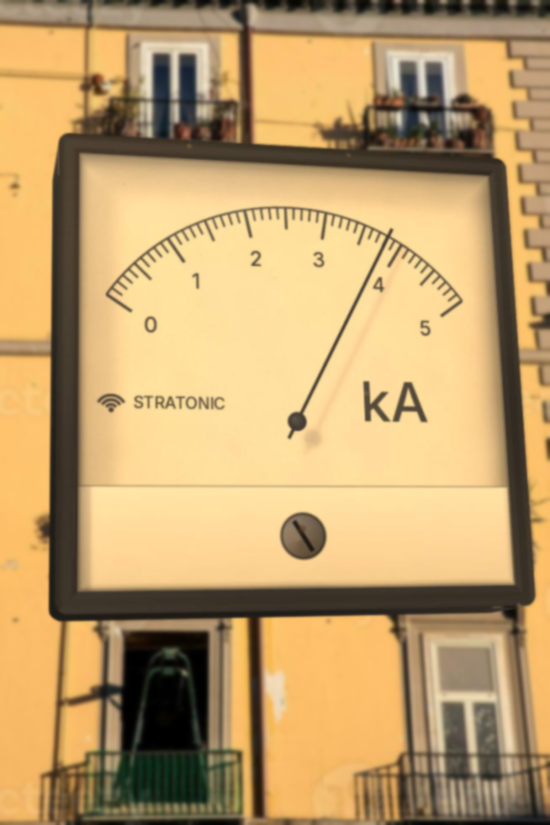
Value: 3.8kA
